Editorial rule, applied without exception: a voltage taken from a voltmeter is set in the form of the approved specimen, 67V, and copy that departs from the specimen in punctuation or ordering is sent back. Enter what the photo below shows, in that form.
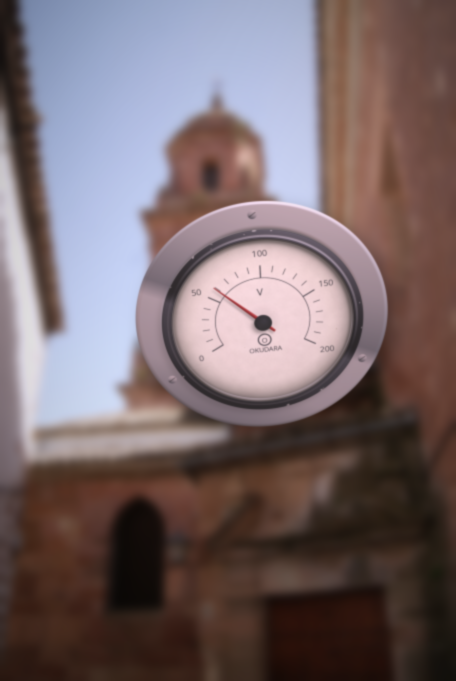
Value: 60V
